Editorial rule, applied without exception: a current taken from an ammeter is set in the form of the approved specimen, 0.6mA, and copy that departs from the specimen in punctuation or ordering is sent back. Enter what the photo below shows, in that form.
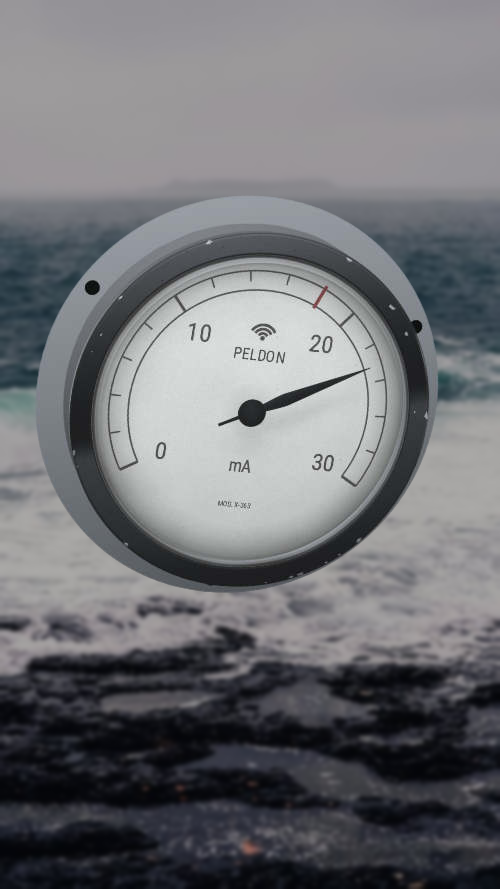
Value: 23mA
